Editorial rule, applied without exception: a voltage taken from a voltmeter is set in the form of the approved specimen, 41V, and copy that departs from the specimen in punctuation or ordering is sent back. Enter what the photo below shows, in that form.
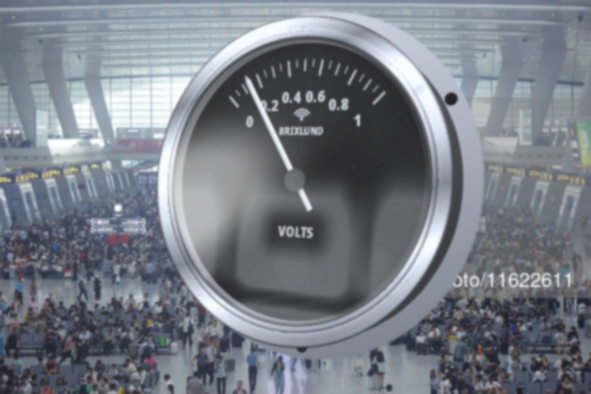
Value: 0.15V
